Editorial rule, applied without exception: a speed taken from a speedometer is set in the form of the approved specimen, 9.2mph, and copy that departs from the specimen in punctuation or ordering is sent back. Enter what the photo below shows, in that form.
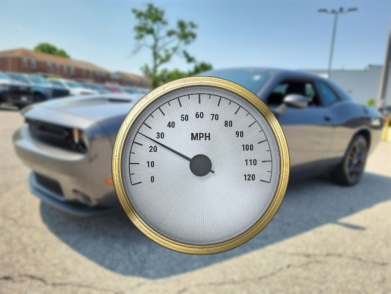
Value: 25mph
